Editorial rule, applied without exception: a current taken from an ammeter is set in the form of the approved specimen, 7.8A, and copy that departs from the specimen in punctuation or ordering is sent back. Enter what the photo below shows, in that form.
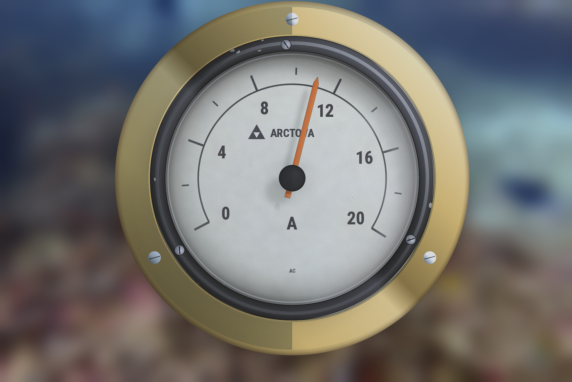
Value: 11A
